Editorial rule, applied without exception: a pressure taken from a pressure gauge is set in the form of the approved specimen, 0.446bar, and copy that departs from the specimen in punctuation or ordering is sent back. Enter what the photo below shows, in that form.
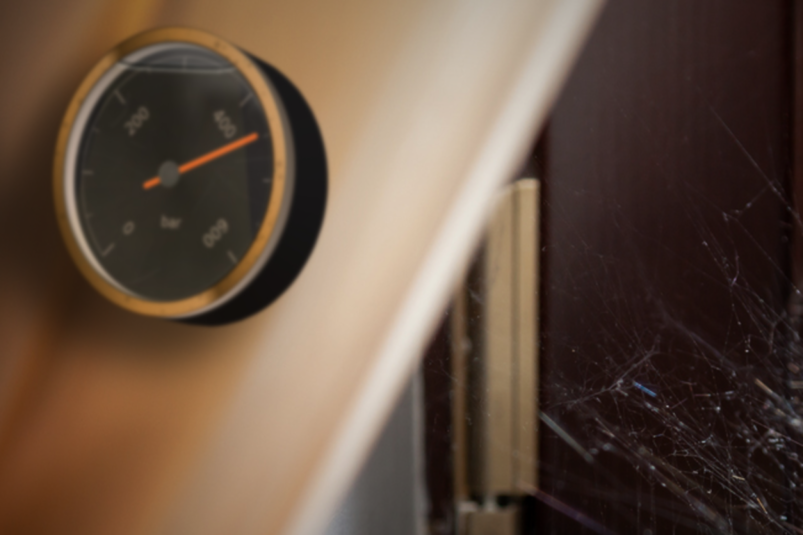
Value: 450bar
